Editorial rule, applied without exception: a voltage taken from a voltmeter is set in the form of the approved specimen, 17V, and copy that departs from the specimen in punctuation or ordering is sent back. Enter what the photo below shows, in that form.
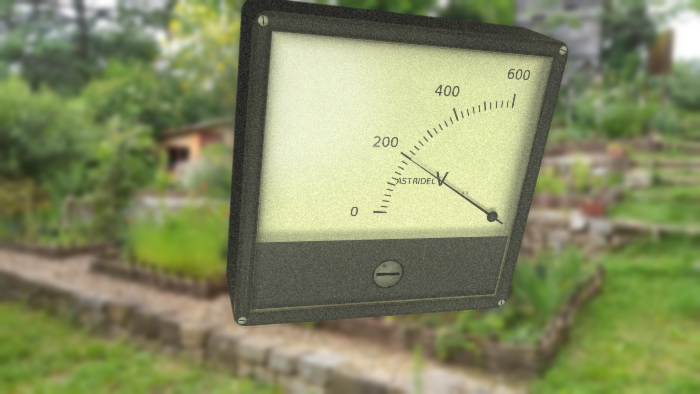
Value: 200V
